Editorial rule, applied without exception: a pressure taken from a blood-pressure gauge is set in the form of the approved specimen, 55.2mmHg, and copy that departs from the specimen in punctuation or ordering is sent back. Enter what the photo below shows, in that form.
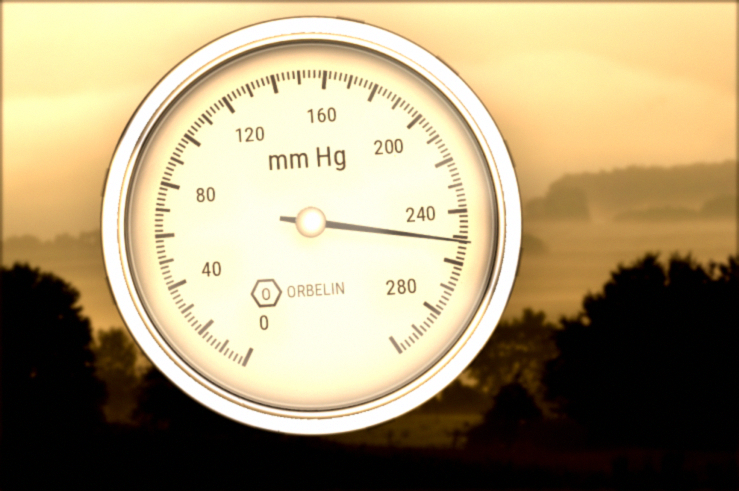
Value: 252mmHg
